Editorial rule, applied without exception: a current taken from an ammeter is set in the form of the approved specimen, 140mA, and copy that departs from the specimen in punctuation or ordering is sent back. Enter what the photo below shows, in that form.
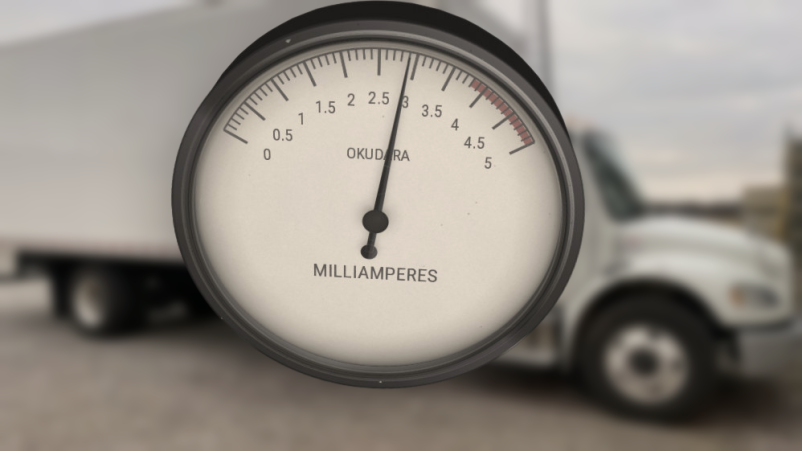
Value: 2.9mA
